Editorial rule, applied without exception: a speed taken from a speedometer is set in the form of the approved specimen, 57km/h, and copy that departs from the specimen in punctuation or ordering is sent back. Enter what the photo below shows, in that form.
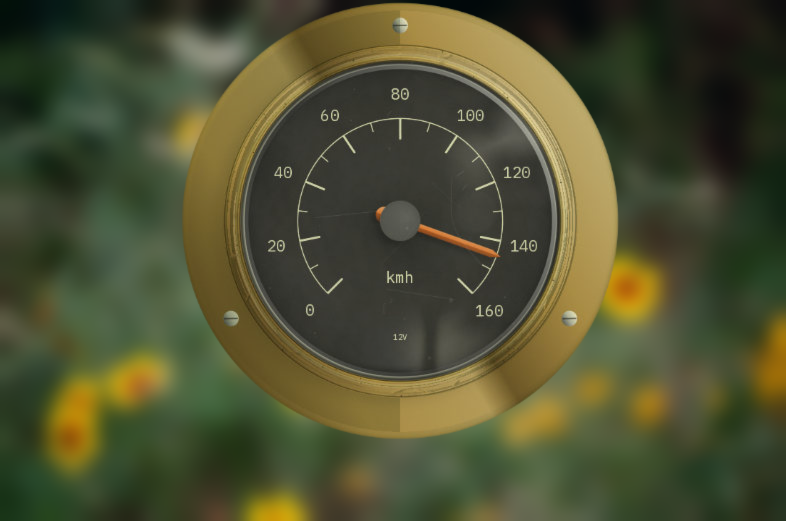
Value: 145km/h
